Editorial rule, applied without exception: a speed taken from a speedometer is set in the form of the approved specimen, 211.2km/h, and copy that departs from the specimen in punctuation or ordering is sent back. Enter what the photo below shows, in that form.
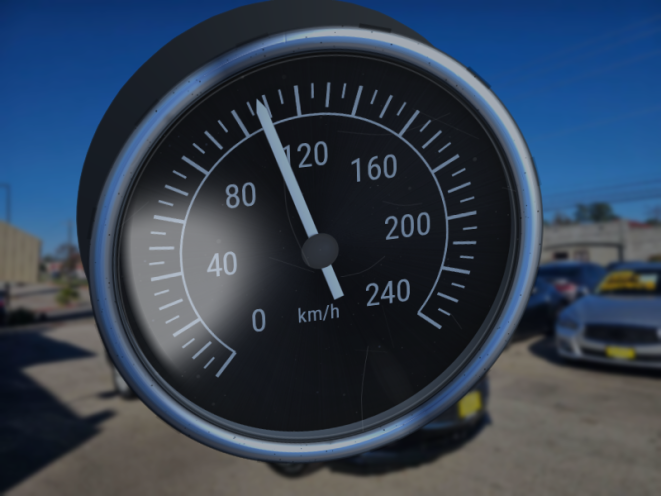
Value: 107.5km/h
